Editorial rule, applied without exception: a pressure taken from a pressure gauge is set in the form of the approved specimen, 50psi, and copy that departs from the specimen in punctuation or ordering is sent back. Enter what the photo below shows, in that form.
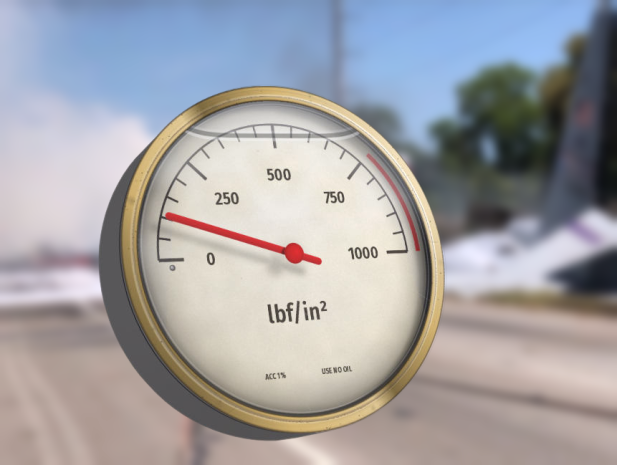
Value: 100psi
